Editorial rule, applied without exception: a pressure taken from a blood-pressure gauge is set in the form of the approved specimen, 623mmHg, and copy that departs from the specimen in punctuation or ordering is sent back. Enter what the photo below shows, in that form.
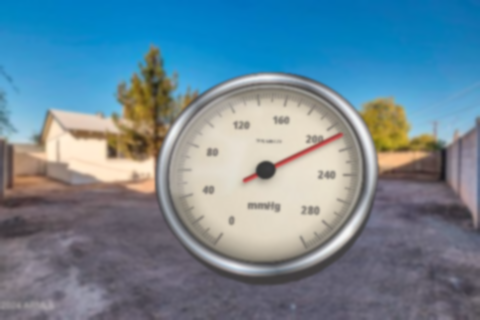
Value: 210mmHg
